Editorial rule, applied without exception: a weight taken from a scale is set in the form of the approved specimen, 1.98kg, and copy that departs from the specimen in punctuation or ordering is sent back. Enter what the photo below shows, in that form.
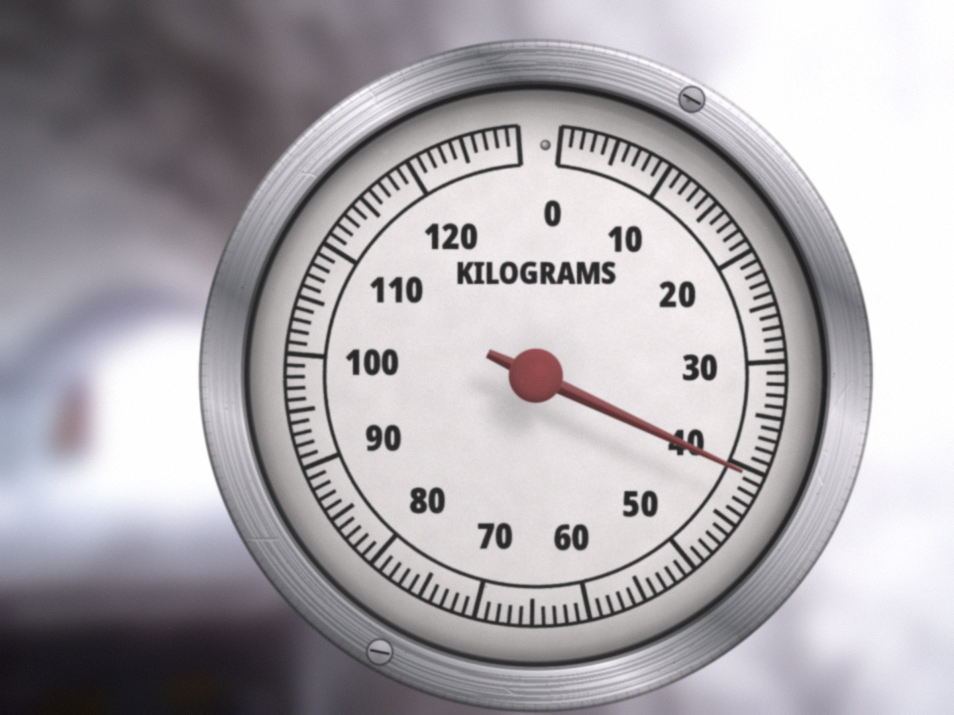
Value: 40.5kg
